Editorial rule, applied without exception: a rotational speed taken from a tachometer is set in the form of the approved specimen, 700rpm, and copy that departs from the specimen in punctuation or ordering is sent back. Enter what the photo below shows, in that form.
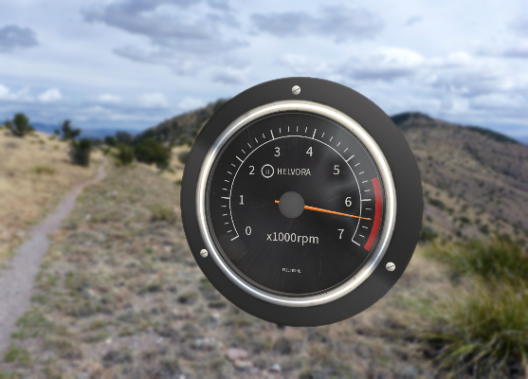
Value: 6400rpm
